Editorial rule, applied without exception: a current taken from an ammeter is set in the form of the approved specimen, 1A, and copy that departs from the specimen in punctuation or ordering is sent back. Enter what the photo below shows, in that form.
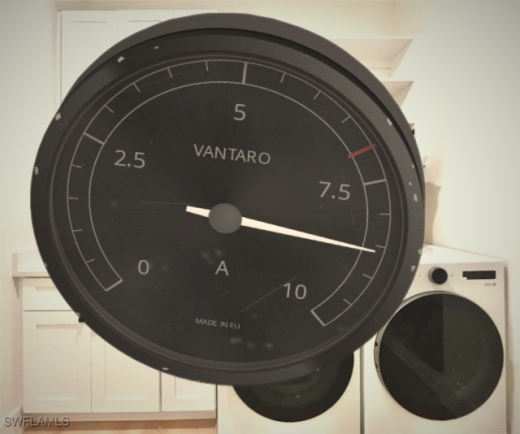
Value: 8.5A
